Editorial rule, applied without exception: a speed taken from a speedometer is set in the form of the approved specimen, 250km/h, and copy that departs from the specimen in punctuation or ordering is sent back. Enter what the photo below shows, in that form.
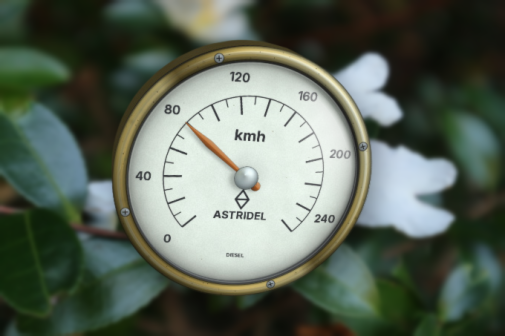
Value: 80km/h
